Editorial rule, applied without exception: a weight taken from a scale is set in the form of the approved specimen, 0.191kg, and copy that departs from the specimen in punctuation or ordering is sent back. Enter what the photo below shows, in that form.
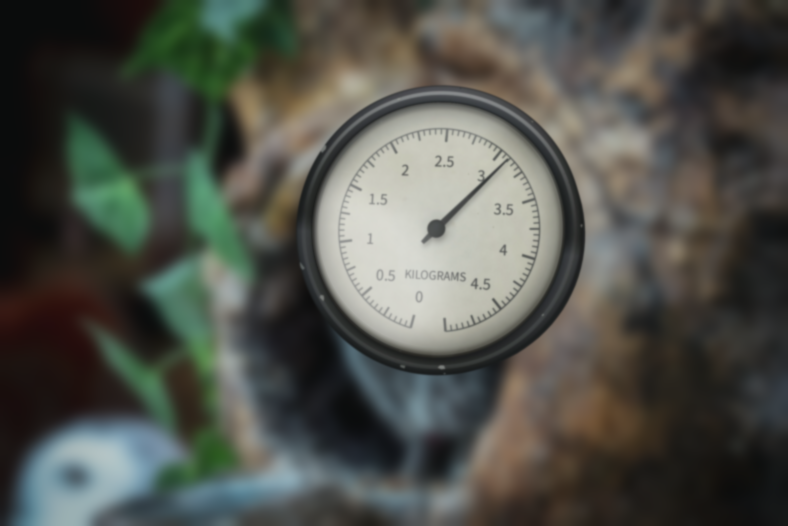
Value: 3.1kg
